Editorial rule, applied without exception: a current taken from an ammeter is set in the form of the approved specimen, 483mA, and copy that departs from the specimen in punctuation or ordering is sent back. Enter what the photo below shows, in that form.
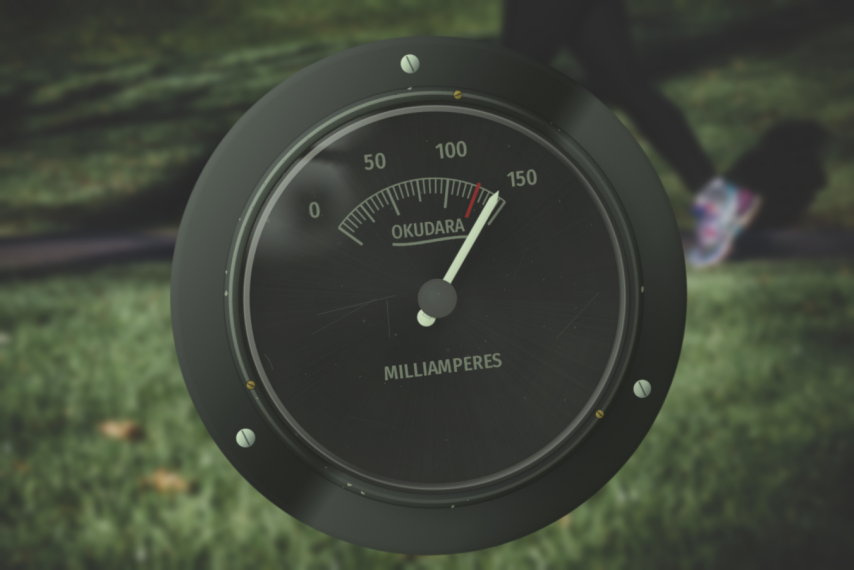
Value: 140mA
